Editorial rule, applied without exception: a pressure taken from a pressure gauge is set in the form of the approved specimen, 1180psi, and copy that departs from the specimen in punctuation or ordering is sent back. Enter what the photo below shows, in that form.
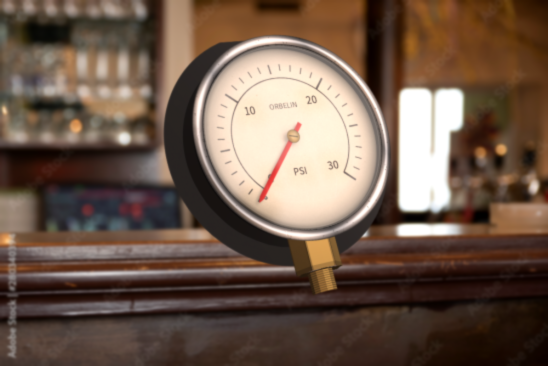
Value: 0psi
